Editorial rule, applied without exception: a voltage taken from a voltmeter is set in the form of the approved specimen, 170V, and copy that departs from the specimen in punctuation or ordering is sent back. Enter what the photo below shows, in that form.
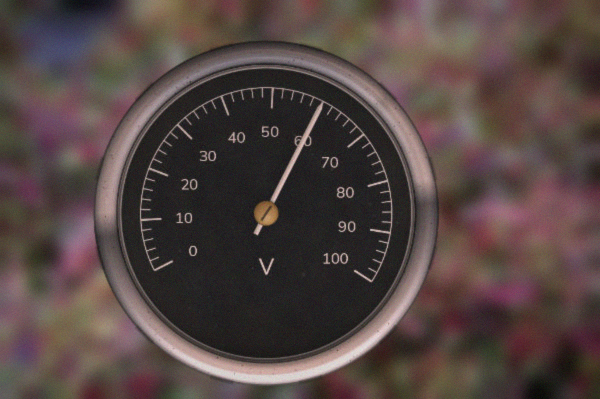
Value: 60V
